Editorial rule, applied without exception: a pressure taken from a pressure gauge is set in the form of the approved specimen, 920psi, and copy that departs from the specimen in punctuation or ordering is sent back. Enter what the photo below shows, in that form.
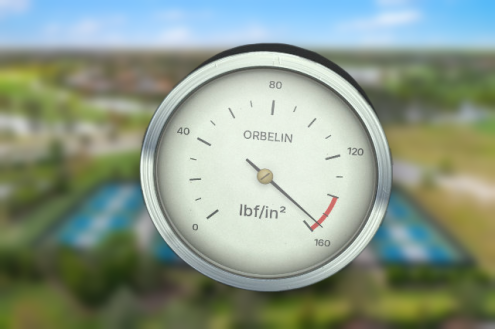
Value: 155psi
